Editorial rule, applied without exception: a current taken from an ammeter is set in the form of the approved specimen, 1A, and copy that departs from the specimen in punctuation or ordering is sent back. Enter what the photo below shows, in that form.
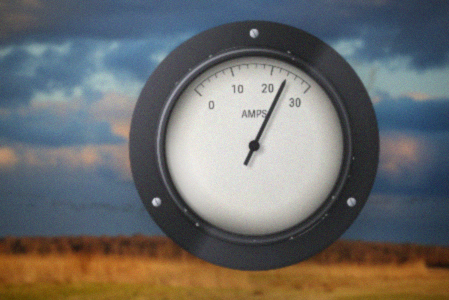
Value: 24A
